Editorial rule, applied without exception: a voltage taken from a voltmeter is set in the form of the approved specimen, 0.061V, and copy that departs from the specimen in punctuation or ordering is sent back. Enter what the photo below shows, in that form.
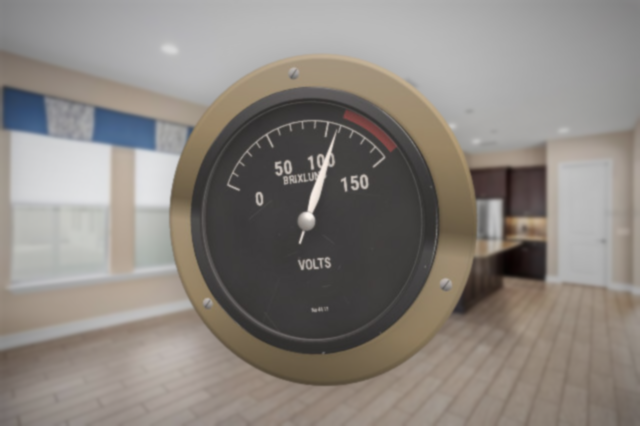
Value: 110V
